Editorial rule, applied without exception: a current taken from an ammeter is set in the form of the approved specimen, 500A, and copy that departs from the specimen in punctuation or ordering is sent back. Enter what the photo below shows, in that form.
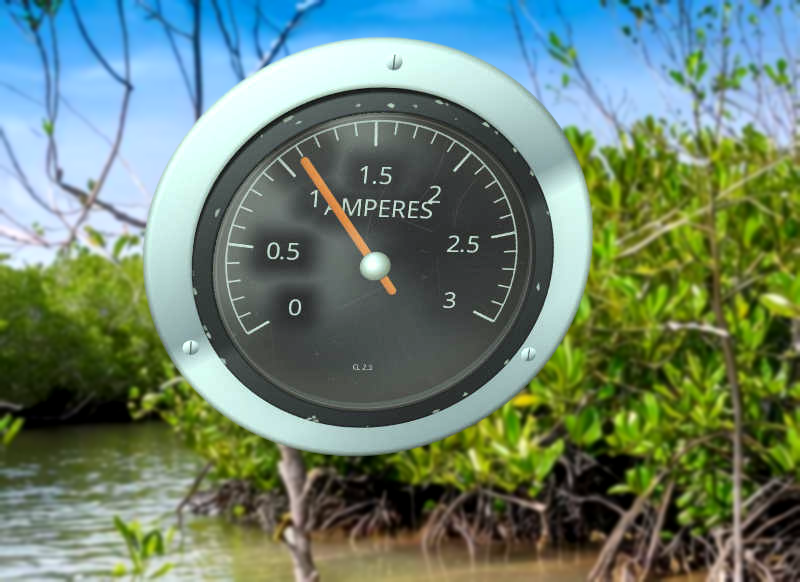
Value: 1.1A
